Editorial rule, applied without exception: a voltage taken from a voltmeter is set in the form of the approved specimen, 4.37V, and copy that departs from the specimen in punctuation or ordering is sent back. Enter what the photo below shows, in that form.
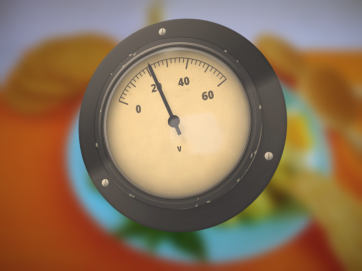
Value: 22V
